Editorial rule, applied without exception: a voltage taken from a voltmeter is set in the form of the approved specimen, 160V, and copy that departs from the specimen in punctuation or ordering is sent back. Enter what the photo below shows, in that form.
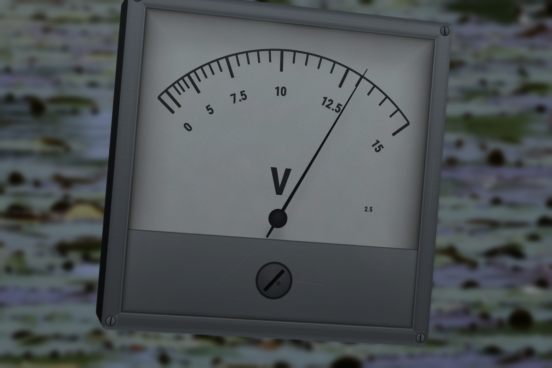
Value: 13V
